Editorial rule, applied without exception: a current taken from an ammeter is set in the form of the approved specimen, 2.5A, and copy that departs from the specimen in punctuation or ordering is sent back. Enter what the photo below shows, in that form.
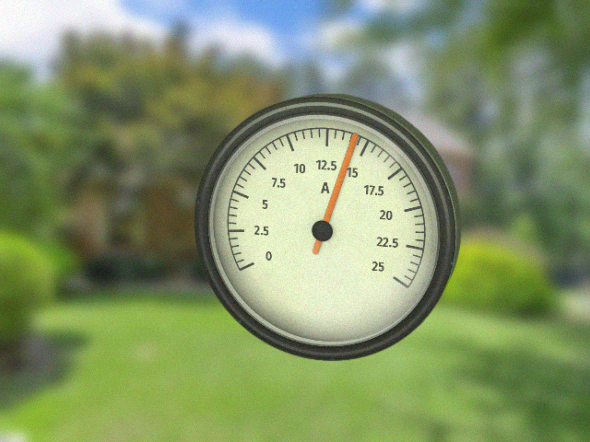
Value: 14.25A
